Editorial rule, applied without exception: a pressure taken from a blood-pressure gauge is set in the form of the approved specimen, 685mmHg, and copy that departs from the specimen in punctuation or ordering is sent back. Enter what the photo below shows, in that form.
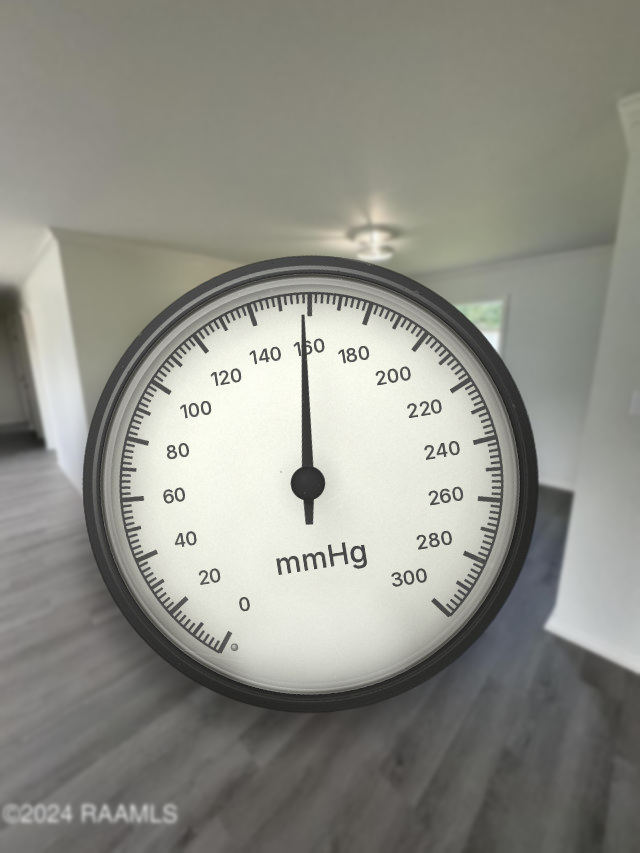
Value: 158mmHg
